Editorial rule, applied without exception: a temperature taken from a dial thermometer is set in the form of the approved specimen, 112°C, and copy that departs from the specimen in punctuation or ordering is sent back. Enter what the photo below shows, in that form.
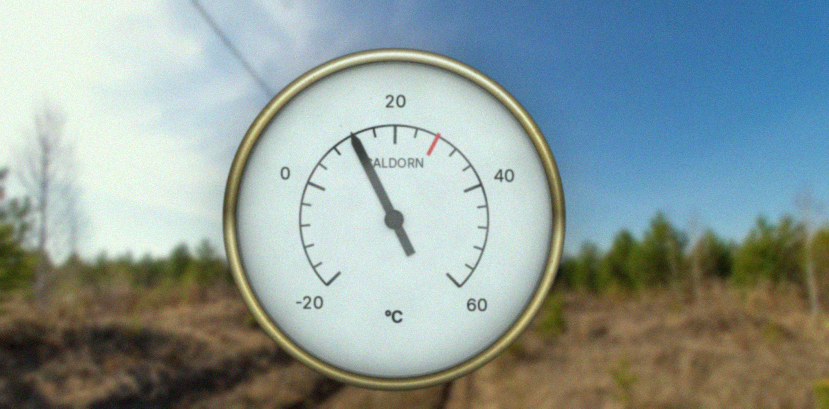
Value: 12°C
